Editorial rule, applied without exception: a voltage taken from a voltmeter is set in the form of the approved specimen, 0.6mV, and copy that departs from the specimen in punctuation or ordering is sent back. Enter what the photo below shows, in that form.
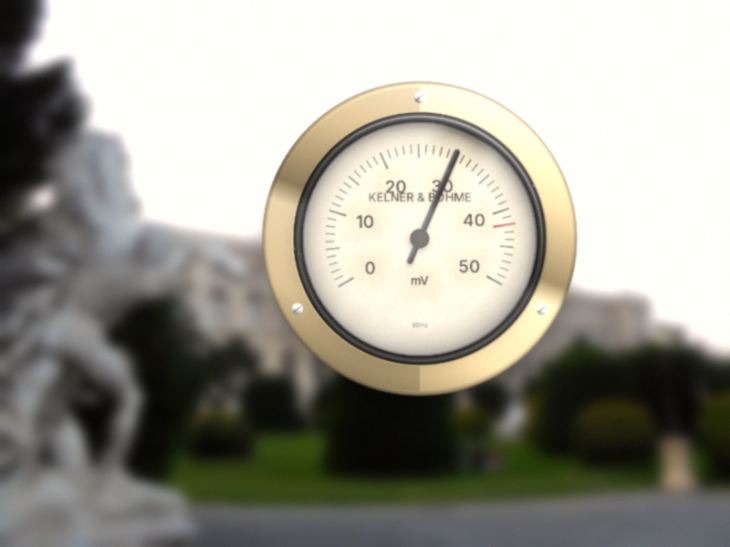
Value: 30mV
